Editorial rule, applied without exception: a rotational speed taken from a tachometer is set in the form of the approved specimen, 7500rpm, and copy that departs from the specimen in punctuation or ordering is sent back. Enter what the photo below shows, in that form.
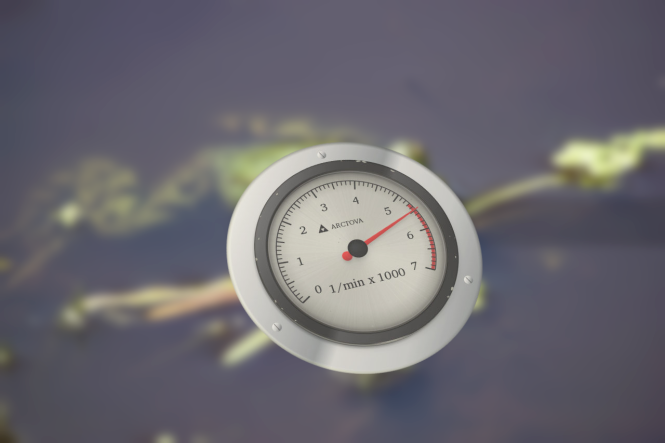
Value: 5500rpm
